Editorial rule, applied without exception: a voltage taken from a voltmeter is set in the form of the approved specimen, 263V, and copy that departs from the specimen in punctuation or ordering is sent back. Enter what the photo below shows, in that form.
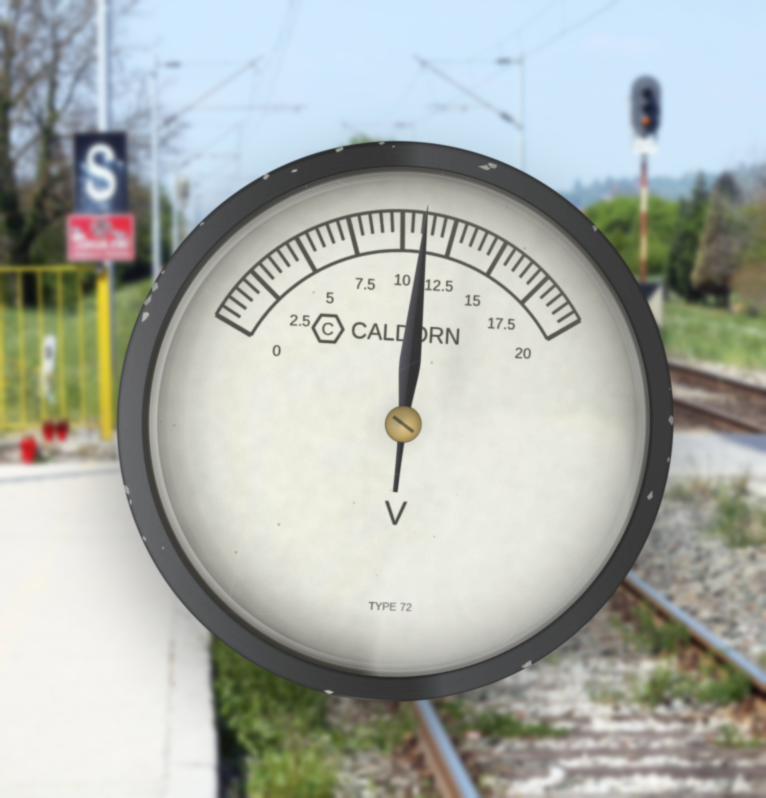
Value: 11V
